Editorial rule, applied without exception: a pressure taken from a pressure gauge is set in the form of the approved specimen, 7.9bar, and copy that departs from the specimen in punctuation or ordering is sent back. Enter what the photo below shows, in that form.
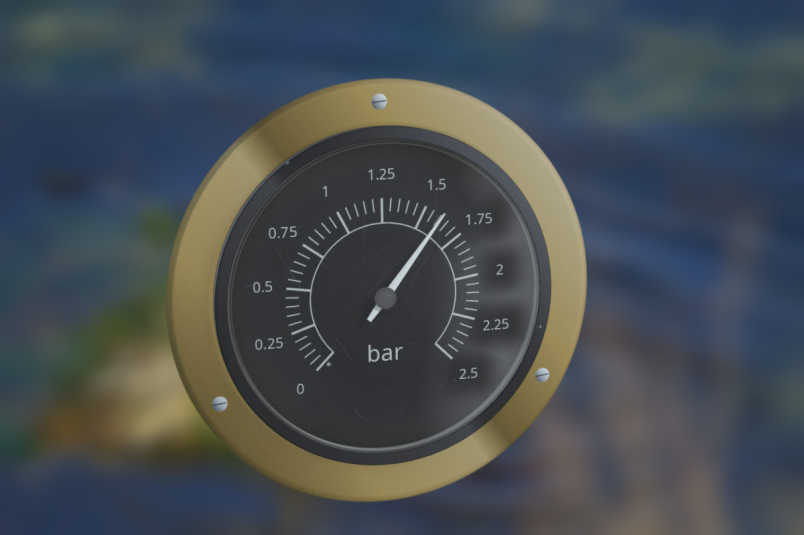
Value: 1.6bar
